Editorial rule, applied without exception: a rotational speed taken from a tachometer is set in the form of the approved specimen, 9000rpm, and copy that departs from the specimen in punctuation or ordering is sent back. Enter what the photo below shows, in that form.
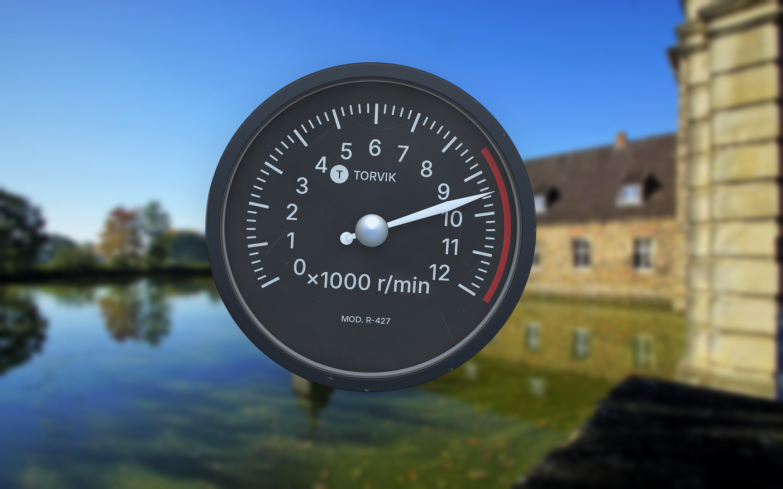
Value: 9500rpm
